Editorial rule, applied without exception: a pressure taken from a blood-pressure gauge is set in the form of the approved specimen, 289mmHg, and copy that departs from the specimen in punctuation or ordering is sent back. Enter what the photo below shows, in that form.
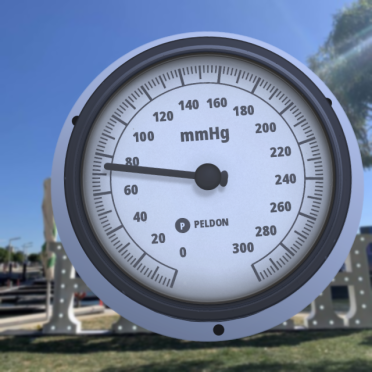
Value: 74mmHg
